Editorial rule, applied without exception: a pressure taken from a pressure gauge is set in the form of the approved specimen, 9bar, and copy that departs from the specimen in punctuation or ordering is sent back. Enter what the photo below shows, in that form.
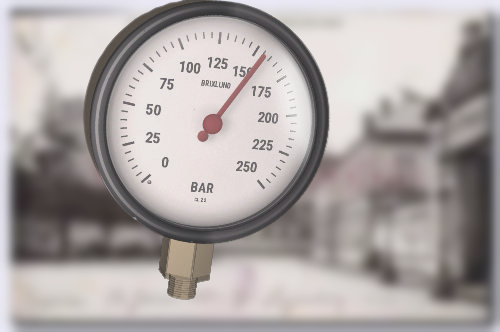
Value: 155bar
